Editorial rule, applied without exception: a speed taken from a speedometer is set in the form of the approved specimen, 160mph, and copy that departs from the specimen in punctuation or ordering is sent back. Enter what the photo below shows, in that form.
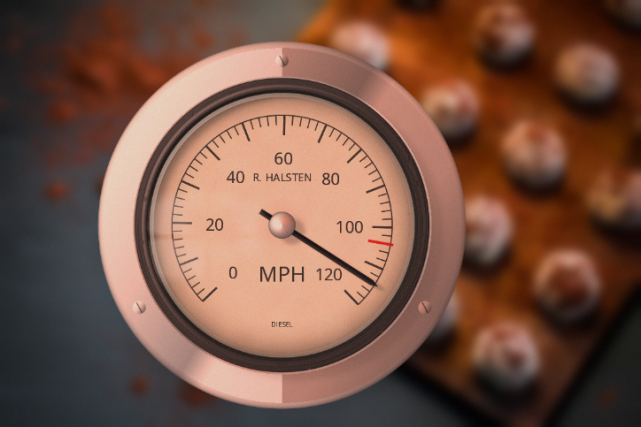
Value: 114mph
